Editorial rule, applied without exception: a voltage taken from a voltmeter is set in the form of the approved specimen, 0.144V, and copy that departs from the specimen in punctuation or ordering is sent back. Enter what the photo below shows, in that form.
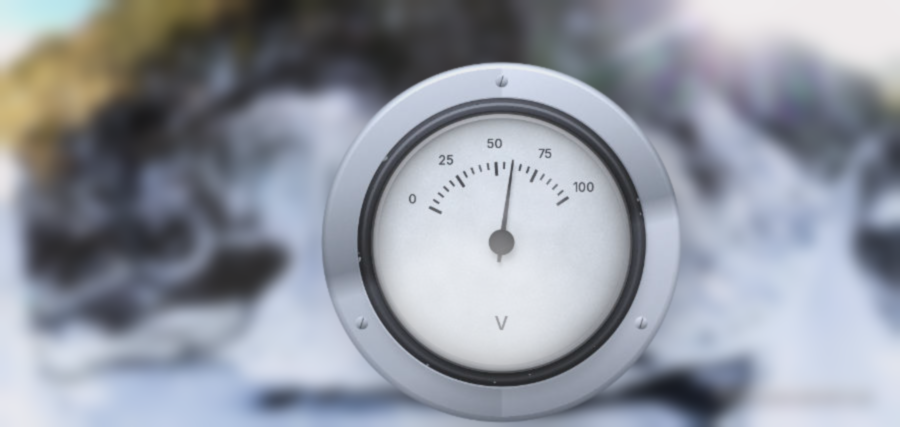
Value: 60V
